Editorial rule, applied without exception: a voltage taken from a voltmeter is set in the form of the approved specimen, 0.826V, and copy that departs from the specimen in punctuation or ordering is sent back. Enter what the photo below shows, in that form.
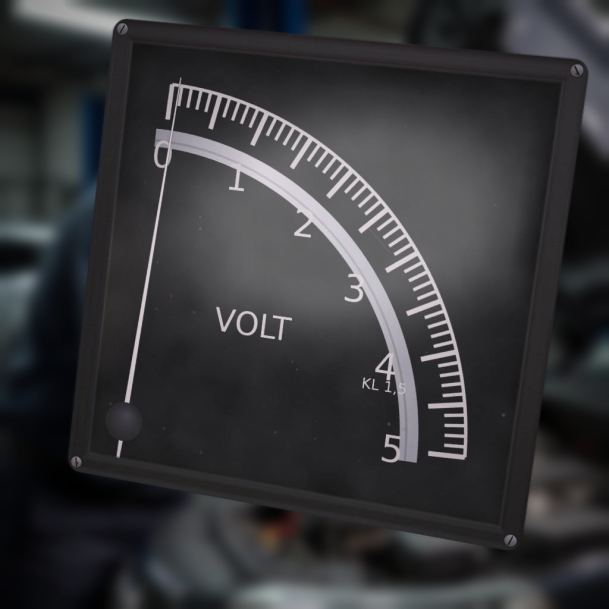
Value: 0.1V
